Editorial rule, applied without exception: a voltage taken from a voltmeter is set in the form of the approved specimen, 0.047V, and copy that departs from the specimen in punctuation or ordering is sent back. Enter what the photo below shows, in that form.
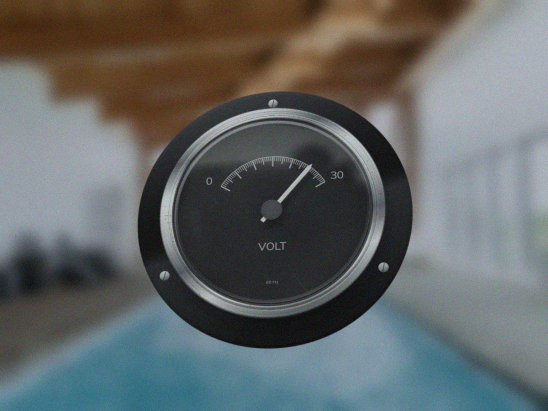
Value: 25V
